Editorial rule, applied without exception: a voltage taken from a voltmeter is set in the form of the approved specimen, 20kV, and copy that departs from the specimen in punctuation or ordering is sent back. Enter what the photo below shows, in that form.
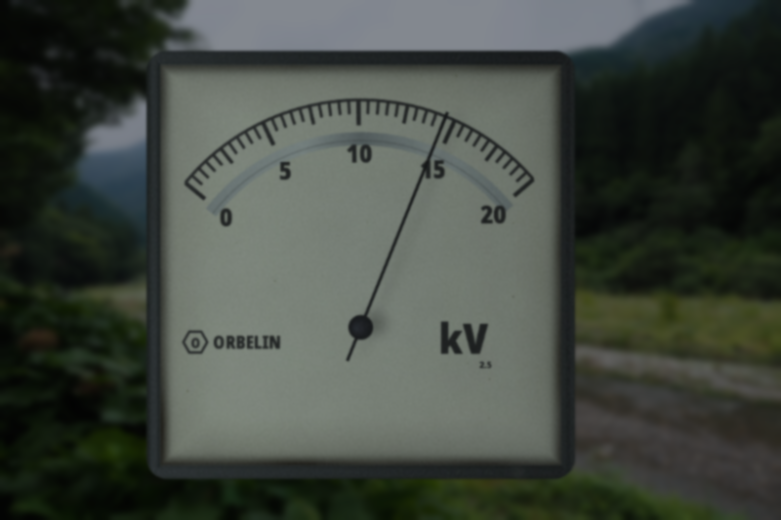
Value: 14.5kV
